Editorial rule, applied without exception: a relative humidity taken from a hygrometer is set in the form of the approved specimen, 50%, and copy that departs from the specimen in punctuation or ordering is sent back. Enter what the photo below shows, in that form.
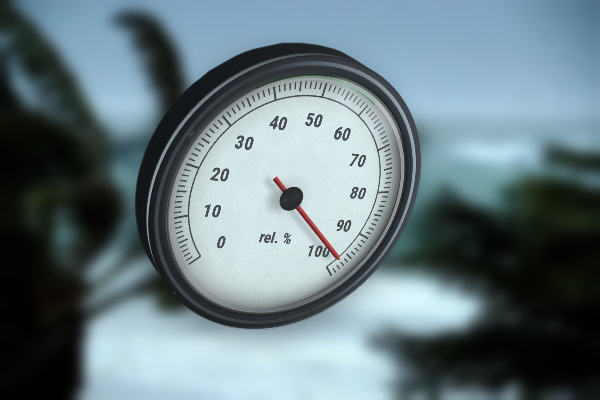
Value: 97%
